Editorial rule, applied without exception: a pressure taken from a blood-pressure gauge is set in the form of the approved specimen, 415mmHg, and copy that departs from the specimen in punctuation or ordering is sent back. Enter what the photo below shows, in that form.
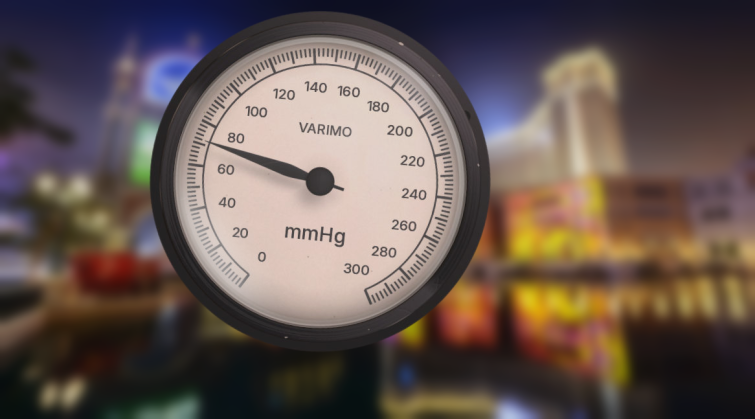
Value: 72mmHg
